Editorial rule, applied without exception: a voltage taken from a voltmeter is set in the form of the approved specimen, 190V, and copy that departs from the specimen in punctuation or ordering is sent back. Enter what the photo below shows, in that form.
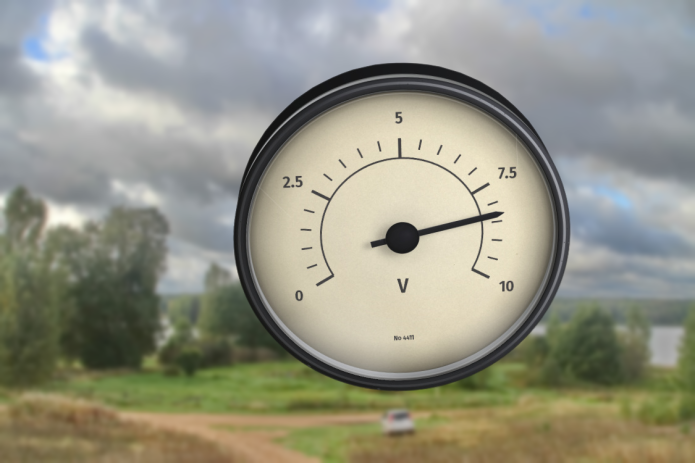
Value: 8.25V
